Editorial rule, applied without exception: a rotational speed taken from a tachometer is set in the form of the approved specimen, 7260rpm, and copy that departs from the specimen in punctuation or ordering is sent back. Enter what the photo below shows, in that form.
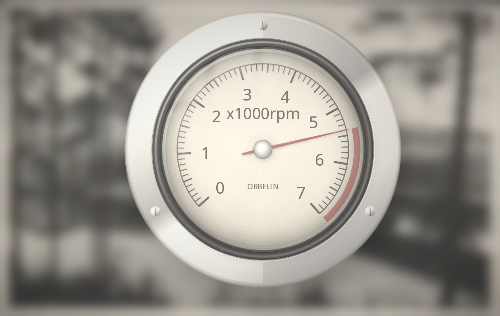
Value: 5400rpm
